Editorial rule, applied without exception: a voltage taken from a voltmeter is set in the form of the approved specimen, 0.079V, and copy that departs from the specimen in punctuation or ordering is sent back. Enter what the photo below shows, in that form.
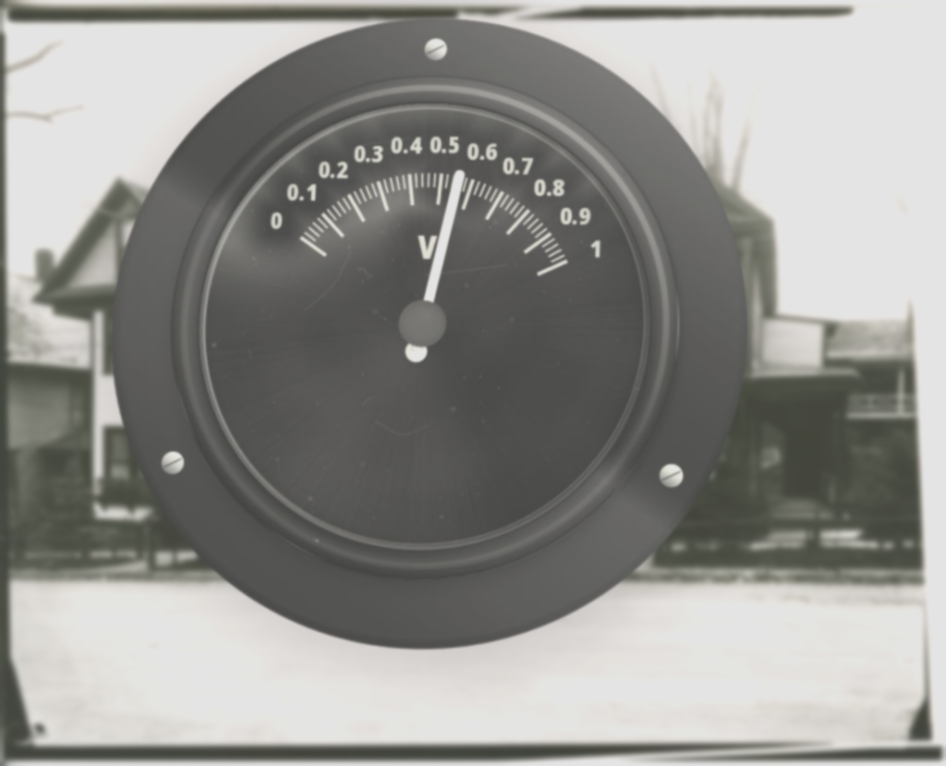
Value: 0.56V
